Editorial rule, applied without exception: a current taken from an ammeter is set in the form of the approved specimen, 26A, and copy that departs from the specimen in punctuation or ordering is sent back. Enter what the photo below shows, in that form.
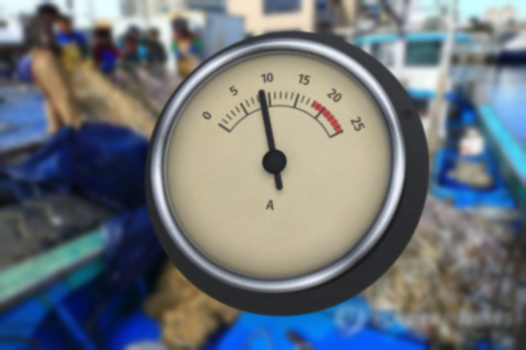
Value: 9A
